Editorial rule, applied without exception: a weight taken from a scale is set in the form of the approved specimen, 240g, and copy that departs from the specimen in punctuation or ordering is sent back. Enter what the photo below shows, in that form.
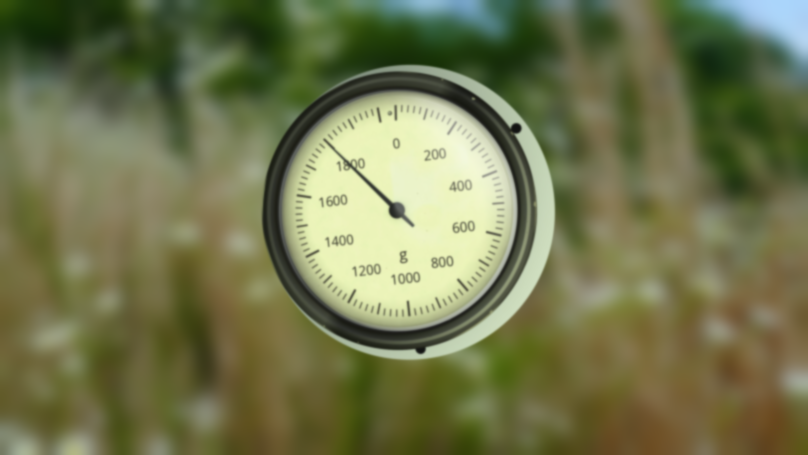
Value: 1800g
